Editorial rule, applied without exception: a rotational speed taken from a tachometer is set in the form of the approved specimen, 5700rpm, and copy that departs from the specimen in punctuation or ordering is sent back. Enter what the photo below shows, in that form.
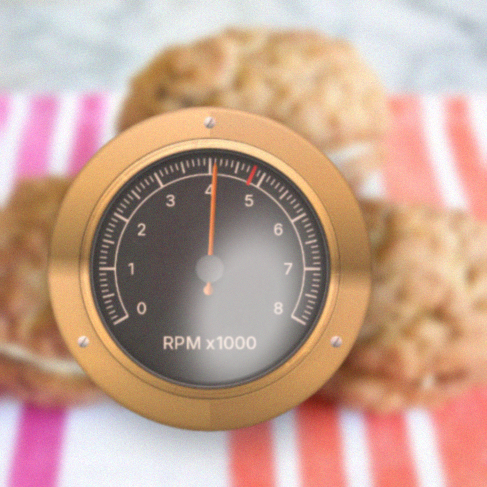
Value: 4100rpm
